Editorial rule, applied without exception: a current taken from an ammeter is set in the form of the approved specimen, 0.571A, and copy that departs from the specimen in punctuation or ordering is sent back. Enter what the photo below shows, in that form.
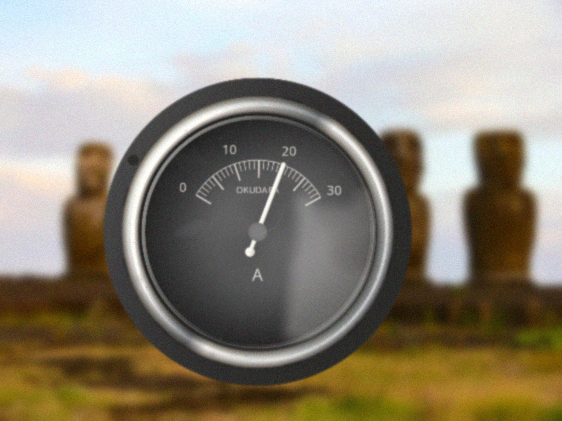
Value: 20A
